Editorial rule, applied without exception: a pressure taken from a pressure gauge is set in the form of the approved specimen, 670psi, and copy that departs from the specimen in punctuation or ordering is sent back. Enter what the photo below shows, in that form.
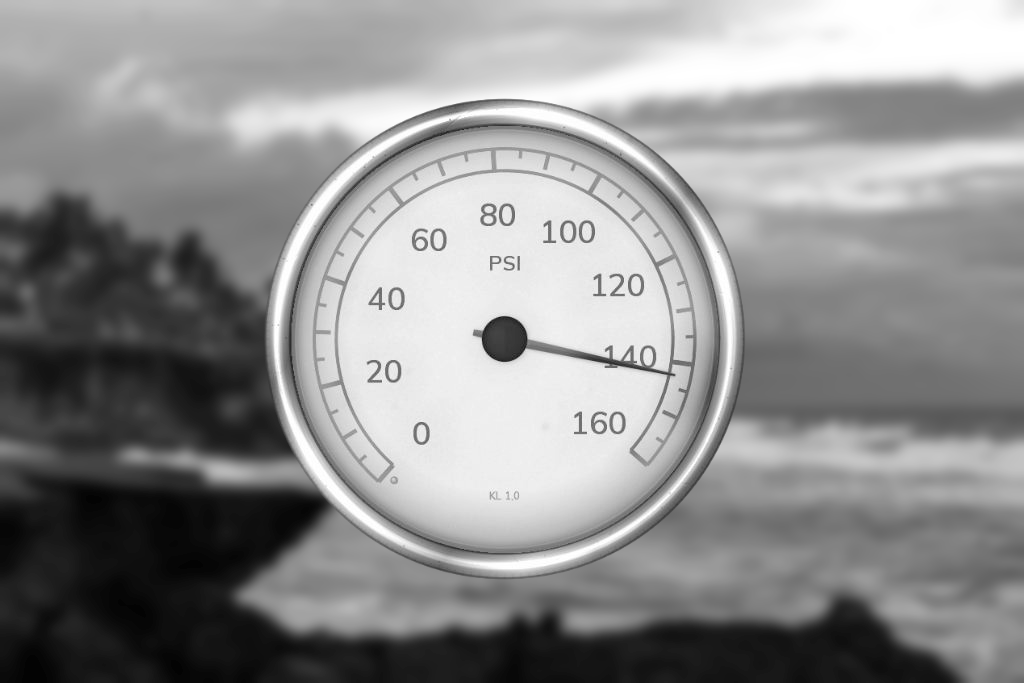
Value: 142.5psi
